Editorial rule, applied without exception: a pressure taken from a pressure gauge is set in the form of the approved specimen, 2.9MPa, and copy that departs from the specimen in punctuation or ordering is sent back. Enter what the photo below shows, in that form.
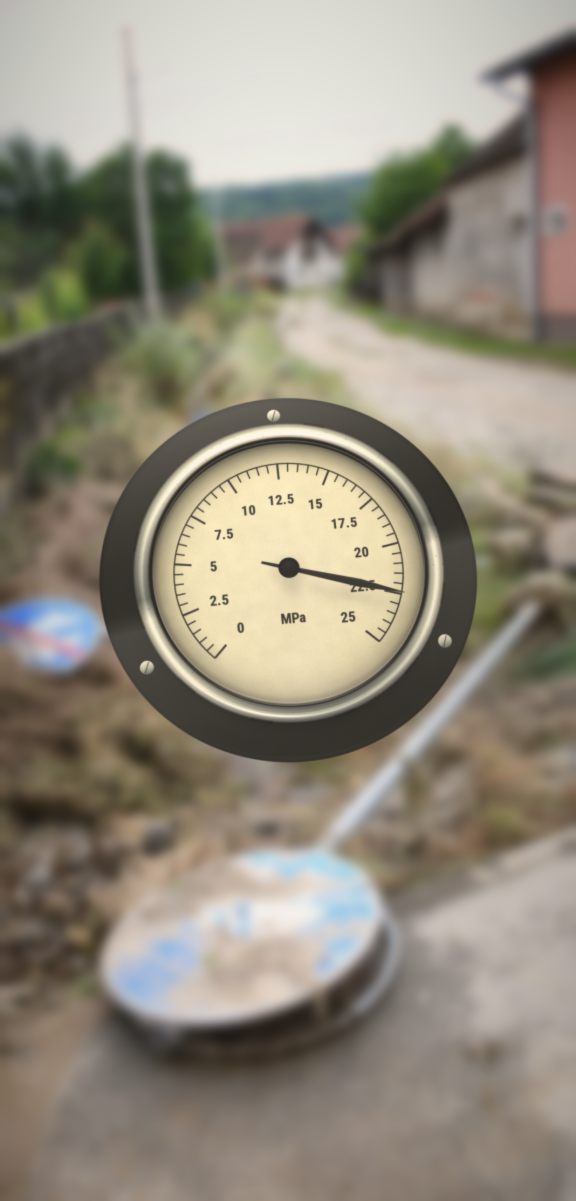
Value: 22.5MPa
